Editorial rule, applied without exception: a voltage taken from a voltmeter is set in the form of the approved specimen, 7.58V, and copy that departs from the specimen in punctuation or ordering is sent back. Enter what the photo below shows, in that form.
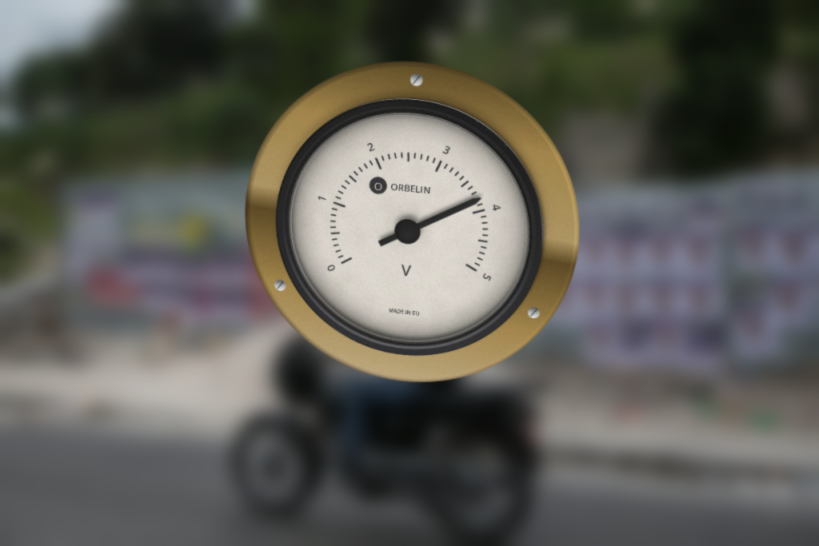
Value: 3.8V
